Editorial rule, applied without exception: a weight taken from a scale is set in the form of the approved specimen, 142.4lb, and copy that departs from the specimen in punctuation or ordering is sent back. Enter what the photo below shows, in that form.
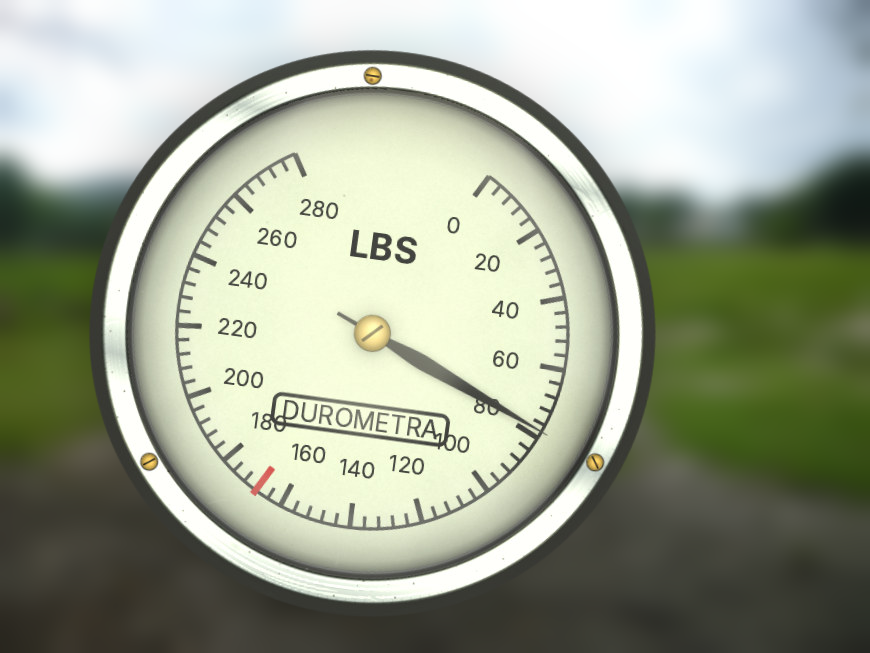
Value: 78lb
